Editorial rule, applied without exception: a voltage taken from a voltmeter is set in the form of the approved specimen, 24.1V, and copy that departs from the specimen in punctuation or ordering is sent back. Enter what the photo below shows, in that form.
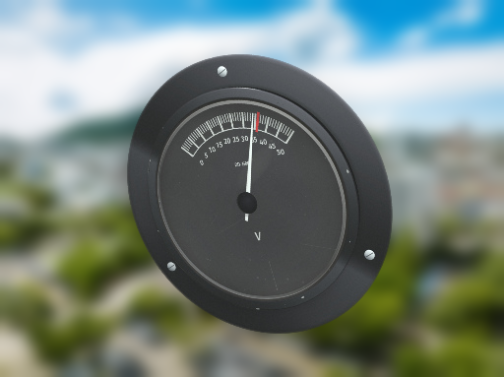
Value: 35V
